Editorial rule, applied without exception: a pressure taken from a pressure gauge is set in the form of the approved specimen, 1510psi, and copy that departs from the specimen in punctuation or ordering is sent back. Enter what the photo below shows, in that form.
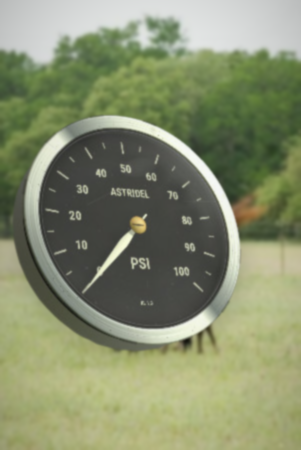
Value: 0psi
